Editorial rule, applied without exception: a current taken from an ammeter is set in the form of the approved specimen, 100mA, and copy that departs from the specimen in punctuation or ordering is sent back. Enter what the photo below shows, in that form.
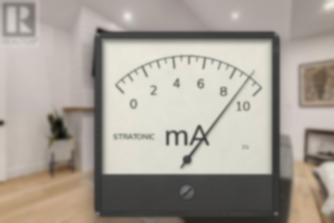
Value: 9mA
